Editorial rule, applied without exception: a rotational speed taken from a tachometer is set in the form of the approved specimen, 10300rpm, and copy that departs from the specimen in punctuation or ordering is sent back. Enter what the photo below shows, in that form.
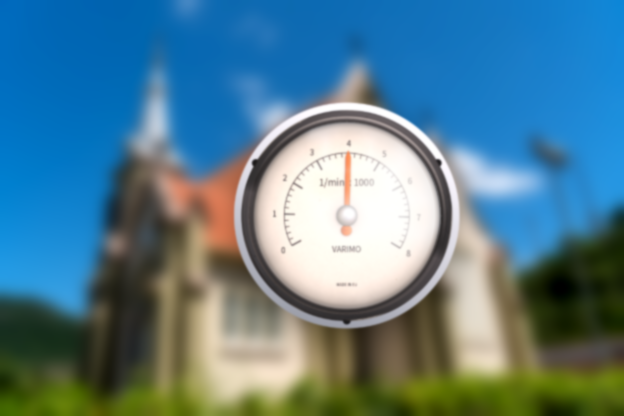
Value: 4000rpm
